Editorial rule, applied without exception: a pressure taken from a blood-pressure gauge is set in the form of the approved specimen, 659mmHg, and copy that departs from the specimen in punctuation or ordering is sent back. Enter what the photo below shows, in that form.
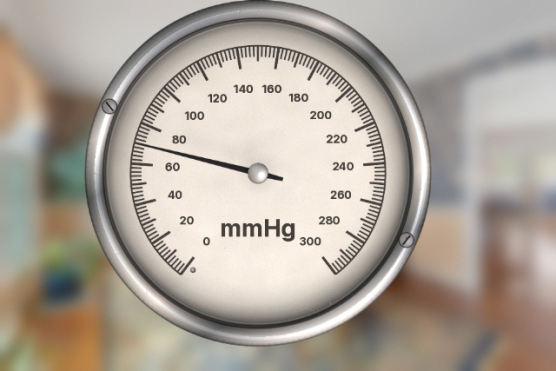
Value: 70mmHg
